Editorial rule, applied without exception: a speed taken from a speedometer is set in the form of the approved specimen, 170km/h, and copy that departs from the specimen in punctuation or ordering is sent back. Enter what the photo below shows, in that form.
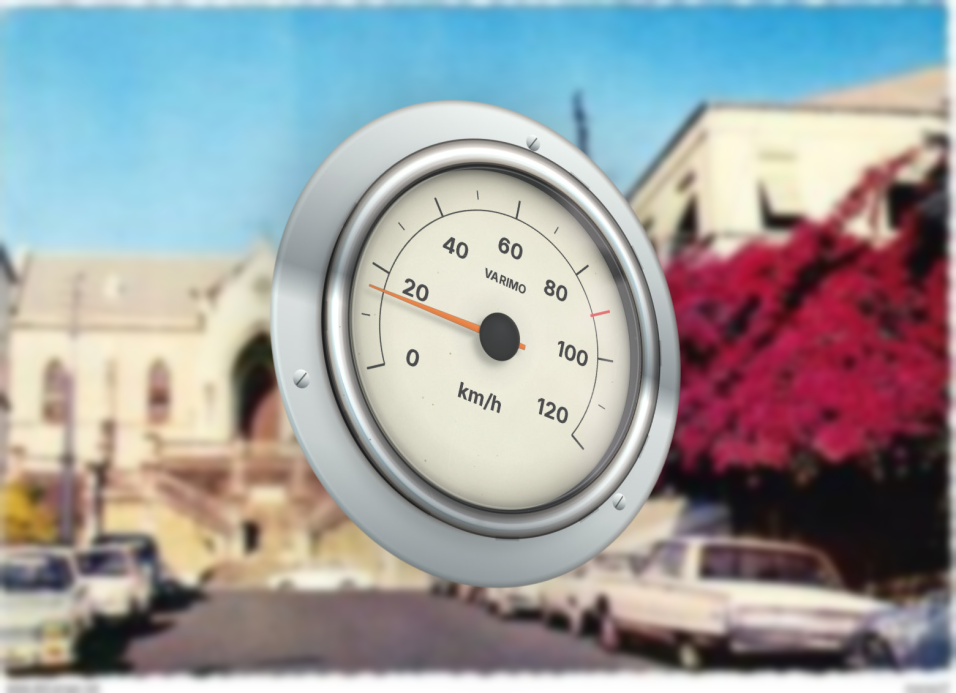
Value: 15km/h
